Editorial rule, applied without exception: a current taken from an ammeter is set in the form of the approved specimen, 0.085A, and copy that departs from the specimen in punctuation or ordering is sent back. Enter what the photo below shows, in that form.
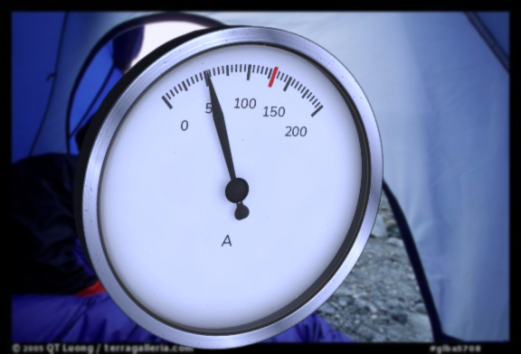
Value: 50A
